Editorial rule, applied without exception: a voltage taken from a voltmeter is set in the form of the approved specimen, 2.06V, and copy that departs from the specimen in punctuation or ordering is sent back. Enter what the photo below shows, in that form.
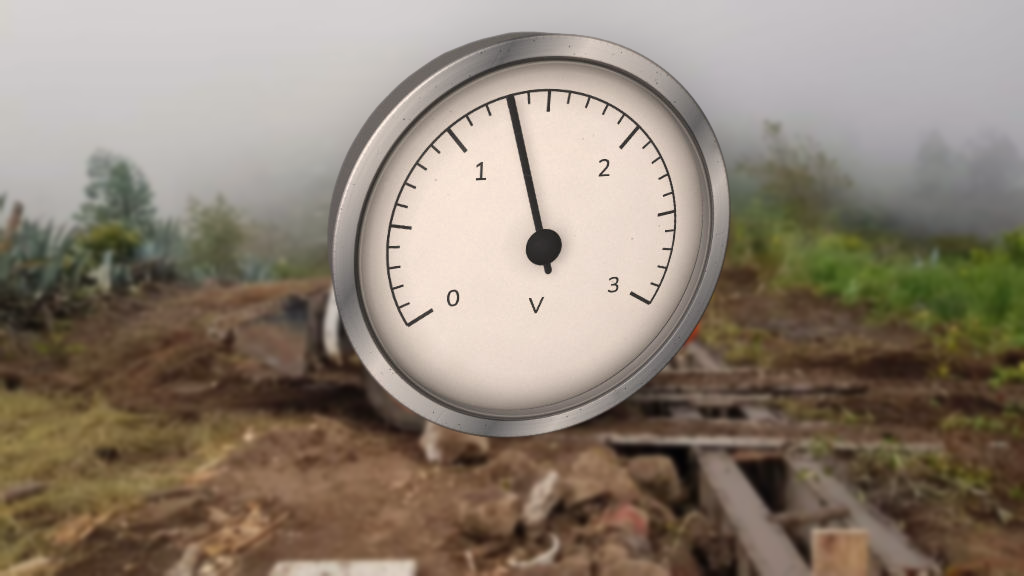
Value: 1.3V
